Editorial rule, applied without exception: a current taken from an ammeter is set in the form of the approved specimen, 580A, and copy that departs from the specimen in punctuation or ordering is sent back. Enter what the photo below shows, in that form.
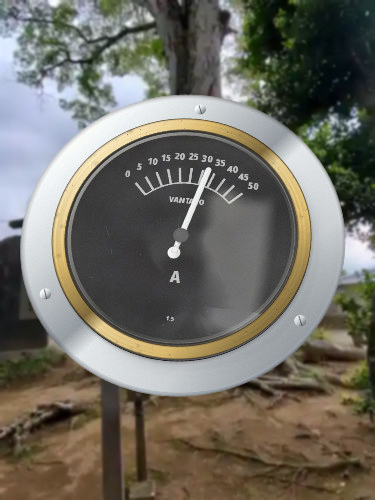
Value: 32.5A
